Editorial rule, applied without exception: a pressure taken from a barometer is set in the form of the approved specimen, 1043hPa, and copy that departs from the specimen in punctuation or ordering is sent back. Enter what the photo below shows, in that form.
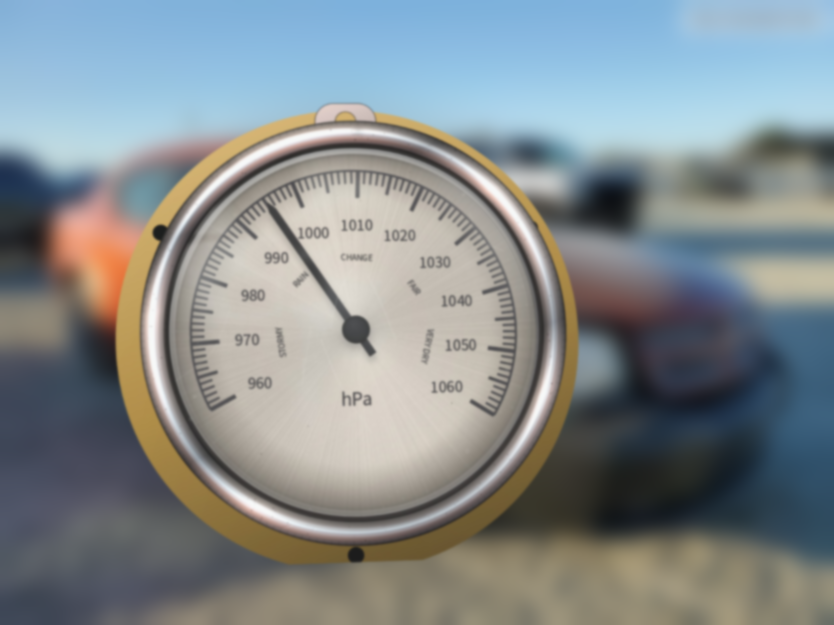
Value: 995hPa
